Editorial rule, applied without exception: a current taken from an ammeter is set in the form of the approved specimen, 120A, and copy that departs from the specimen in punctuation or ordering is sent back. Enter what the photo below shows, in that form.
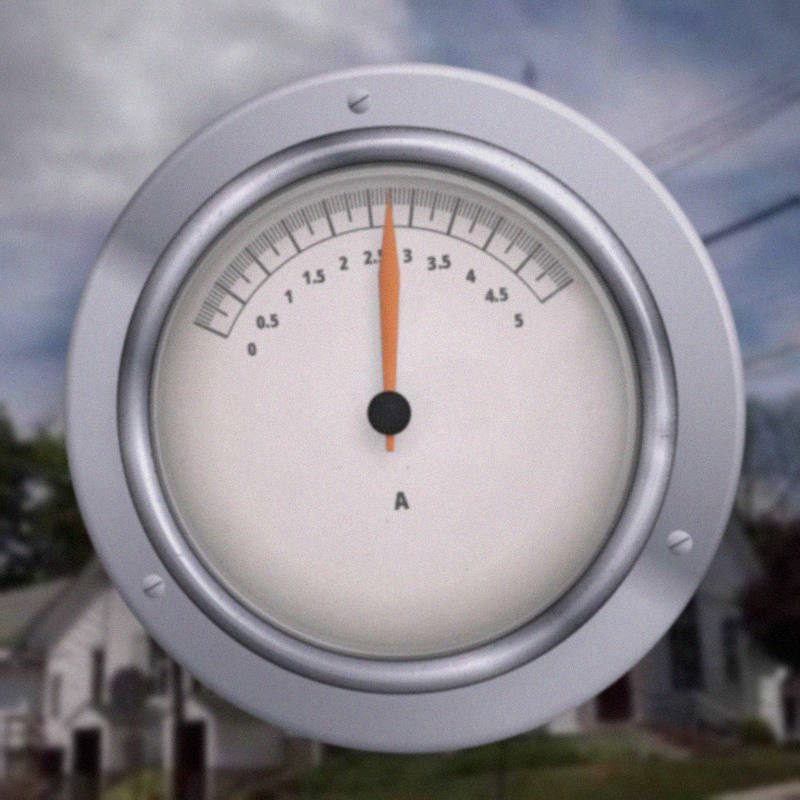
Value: 2.75A
